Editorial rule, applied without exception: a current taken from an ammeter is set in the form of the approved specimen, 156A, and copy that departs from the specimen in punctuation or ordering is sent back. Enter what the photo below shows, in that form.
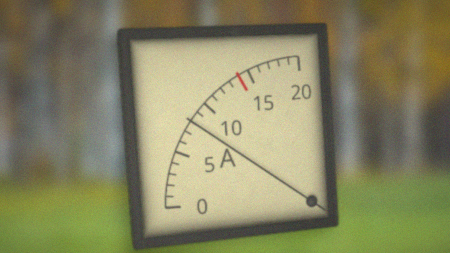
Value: 8A
